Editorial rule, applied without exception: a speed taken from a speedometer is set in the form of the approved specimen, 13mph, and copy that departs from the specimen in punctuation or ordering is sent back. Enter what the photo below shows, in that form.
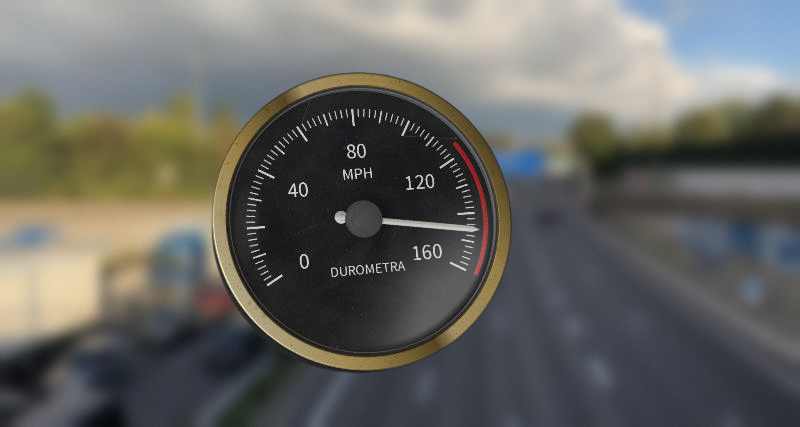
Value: 146mph
